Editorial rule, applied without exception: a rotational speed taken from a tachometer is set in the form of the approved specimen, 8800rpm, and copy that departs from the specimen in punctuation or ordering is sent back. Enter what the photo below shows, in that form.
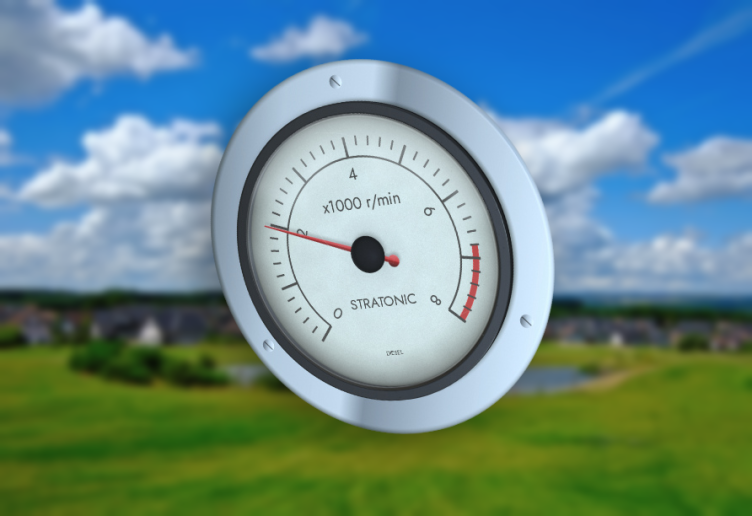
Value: 2000rpm
